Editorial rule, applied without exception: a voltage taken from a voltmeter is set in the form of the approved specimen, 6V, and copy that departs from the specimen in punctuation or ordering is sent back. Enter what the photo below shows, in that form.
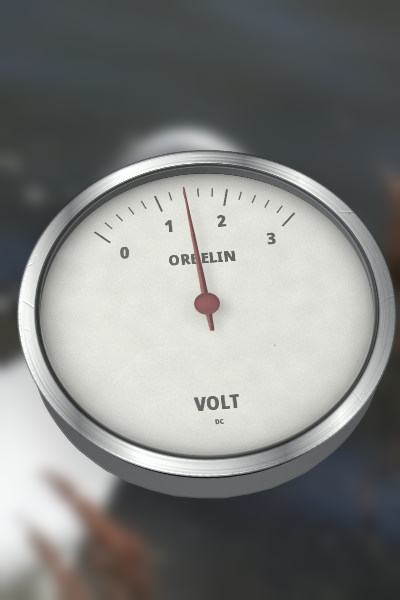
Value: 1.4V
